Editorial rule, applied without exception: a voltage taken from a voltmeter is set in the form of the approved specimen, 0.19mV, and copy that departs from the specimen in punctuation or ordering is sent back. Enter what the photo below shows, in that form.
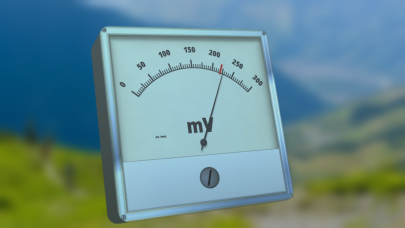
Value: 225mV
